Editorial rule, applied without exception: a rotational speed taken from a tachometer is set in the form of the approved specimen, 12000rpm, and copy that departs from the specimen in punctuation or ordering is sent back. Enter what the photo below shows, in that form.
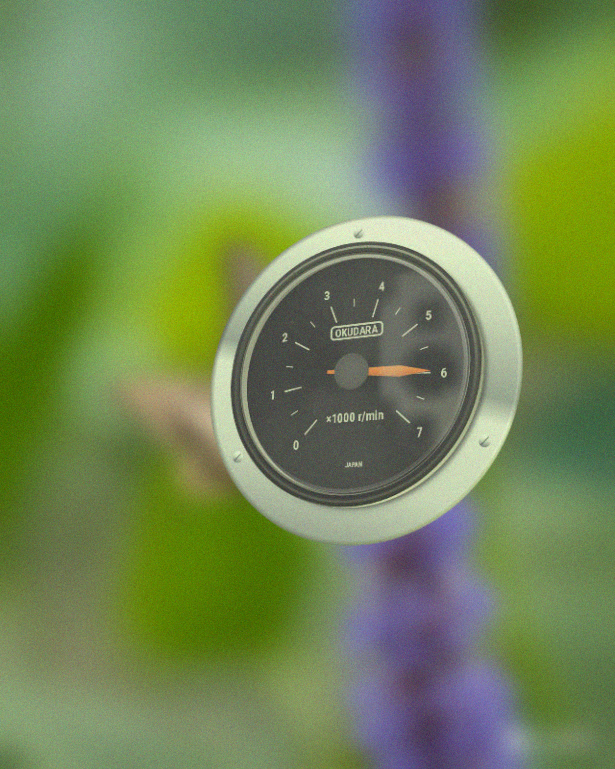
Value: 6000rpm
